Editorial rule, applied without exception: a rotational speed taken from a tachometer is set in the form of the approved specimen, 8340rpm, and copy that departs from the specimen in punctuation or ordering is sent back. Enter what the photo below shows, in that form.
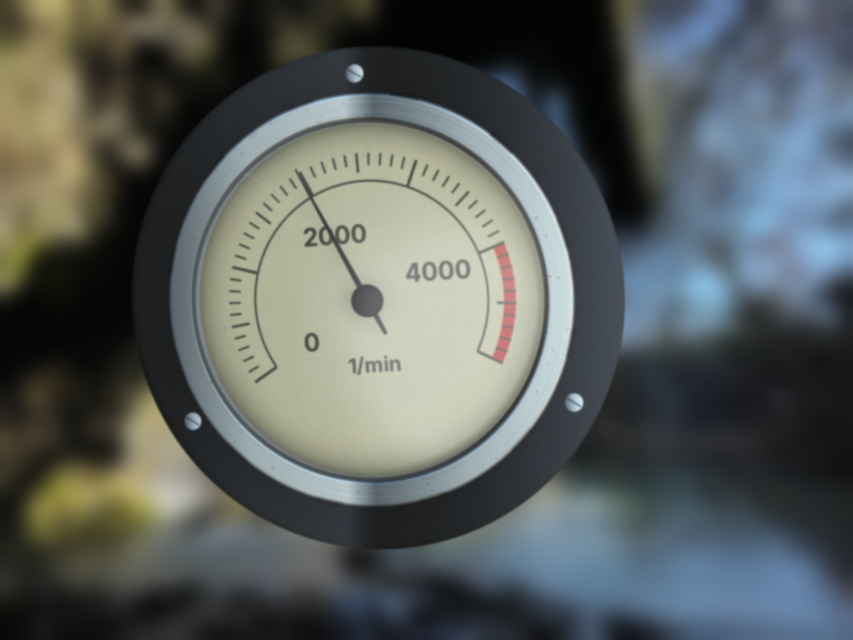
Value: 2000rpm
